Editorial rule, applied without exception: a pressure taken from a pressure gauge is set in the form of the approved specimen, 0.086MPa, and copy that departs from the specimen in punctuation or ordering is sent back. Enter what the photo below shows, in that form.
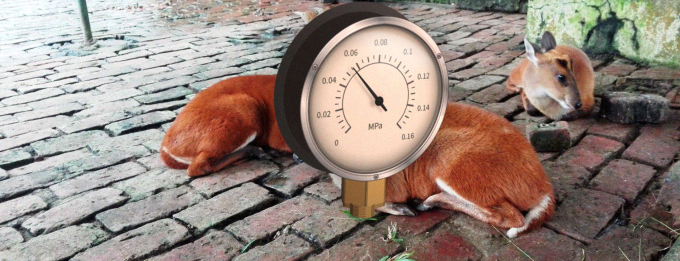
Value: 0.055MPa
